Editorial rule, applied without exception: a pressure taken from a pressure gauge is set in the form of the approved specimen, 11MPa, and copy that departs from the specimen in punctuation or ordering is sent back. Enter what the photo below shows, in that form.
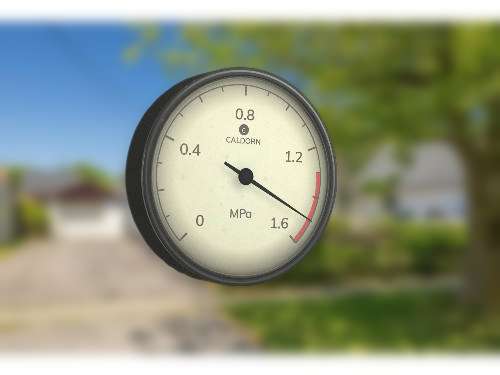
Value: 1.5MPa
